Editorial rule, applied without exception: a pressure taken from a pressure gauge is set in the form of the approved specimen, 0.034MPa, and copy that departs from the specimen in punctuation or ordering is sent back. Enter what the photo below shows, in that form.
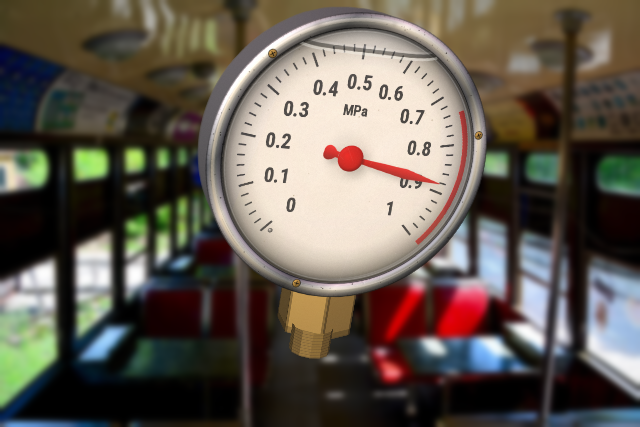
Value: 0.88MPa
